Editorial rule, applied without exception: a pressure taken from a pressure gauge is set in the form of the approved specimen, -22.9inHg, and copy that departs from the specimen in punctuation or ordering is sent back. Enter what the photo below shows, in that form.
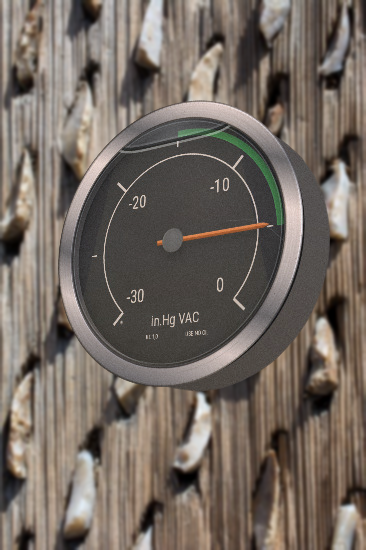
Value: -5inHg
